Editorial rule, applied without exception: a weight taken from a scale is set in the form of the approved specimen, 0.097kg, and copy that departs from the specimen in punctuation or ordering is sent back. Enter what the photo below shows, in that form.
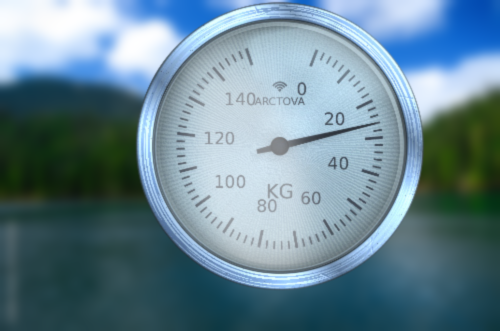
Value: 26kg
